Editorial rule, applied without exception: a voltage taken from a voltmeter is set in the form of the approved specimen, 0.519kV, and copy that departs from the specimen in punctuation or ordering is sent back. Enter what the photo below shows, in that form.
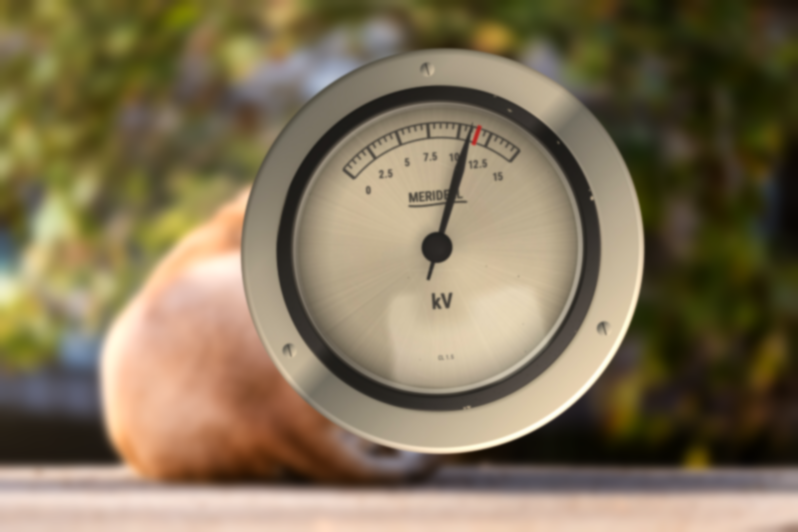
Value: 11kV
